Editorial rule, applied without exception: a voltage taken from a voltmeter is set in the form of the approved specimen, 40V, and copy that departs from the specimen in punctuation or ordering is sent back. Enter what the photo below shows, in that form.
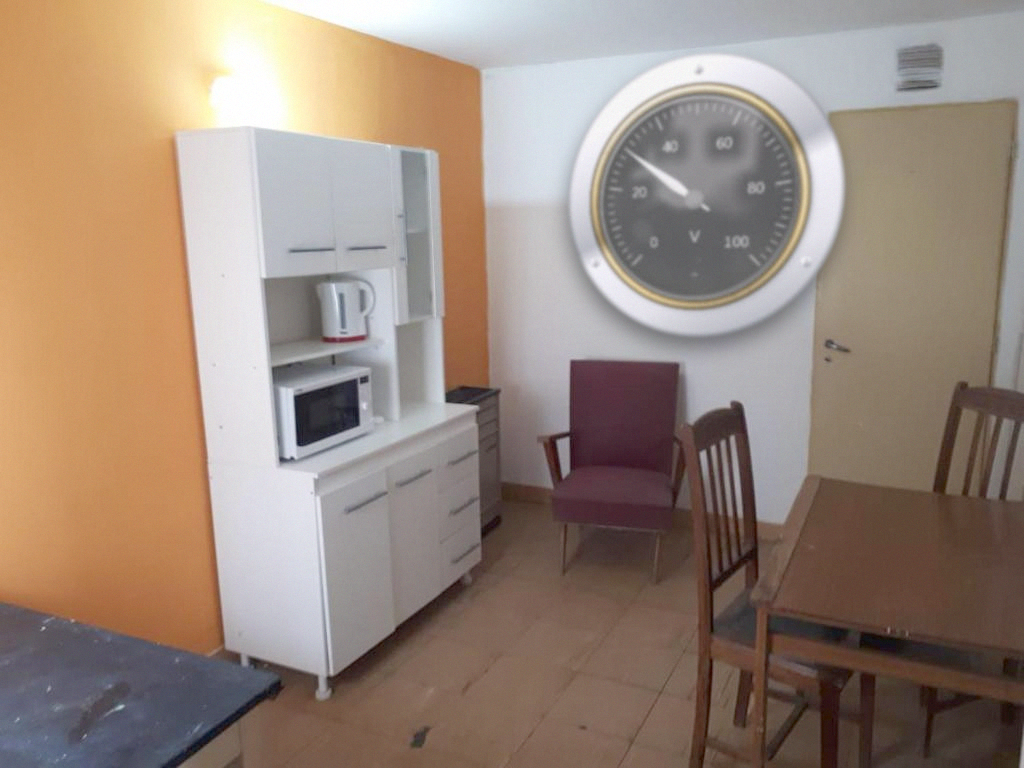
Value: 30V
